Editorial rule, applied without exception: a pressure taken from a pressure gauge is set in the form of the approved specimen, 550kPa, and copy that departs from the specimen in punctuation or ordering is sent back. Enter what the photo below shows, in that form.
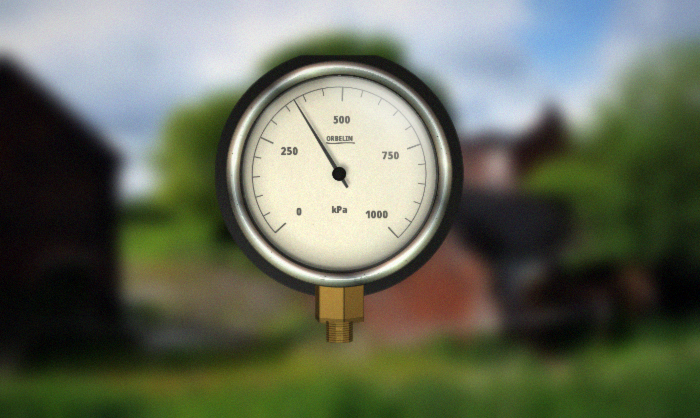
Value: 375kPa
